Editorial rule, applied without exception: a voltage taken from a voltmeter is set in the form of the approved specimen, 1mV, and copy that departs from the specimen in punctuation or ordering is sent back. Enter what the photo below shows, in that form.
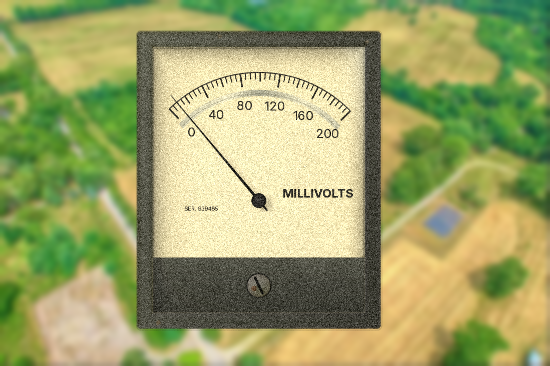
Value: 10mV
